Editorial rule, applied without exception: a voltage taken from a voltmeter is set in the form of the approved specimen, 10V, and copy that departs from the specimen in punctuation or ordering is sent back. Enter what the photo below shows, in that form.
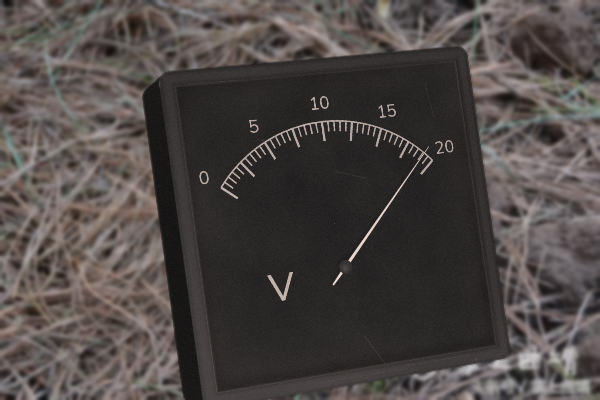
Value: 19V
